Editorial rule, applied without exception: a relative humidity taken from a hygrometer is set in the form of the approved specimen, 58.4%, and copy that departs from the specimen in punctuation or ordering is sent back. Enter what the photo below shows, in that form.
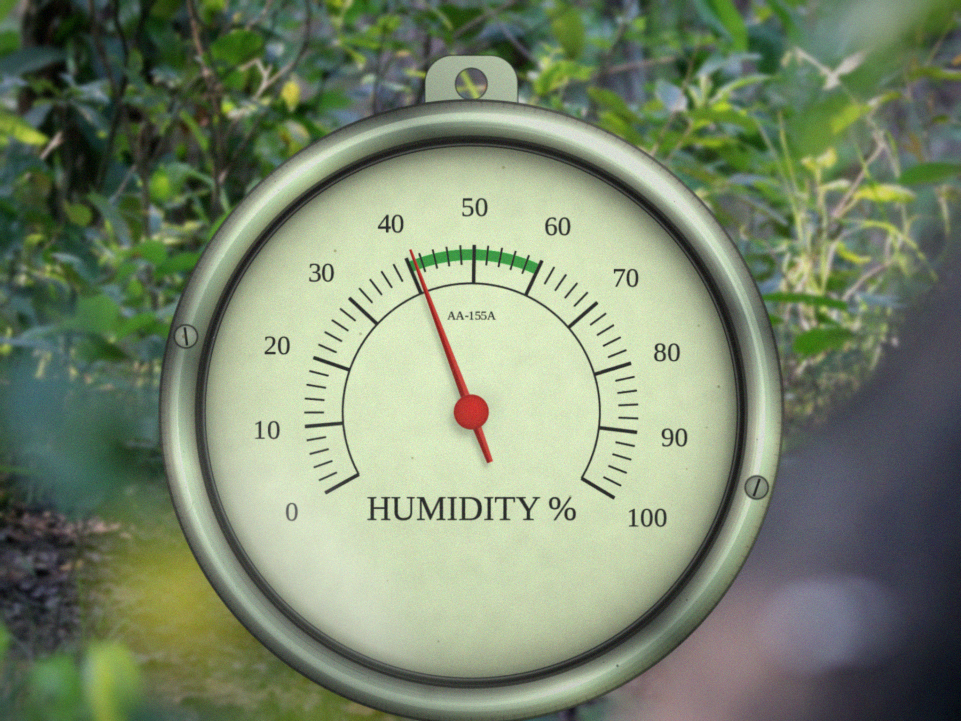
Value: 41%
